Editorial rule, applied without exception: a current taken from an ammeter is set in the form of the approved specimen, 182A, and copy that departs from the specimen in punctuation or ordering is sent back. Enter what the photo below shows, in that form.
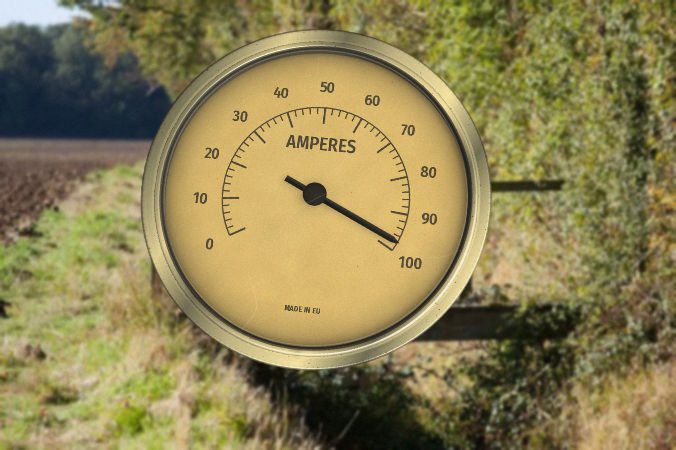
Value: 98A
